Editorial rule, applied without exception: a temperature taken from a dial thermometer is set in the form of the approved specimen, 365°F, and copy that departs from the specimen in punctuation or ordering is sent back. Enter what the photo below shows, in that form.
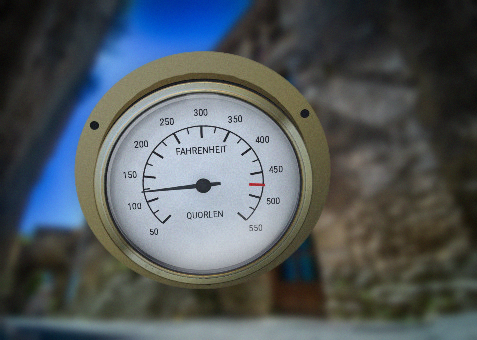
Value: 125°F
